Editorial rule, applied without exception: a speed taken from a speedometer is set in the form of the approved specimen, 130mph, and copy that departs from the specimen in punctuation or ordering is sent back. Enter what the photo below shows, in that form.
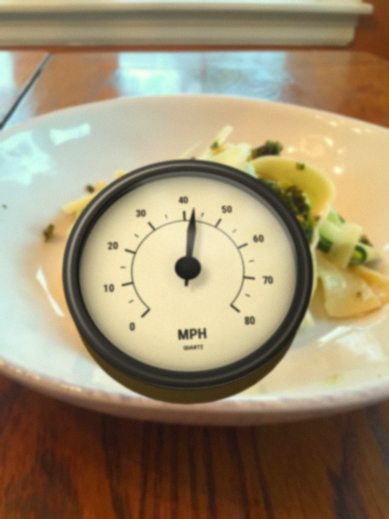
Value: 42.5mph
